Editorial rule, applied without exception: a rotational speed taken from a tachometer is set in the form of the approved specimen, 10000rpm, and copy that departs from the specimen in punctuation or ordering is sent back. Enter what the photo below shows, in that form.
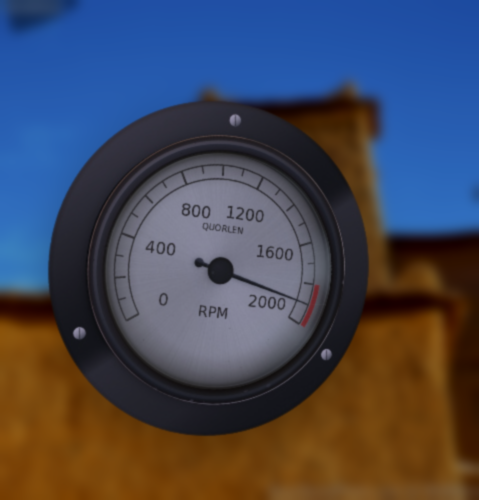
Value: 1900rpm
